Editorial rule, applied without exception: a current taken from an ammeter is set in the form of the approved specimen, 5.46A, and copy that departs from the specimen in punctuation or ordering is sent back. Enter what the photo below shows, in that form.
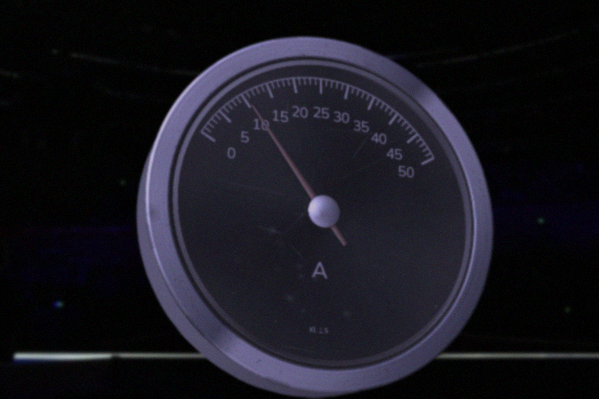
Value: 10A
